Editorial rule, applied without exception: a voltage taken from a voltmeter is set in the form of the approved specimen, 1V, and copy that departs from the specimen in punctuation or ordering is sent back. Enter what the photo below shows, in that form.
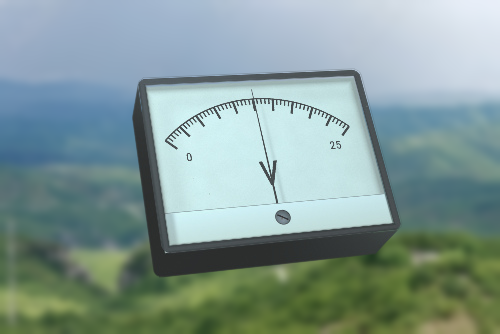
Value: 12.5V
